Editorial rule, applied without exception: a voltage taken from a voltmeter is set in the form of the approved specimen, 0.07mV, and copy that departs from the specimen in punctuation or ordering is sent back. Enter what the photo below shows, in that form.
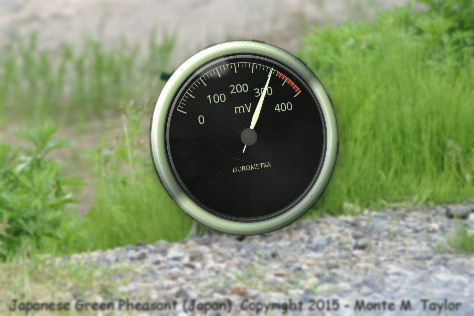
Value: 300mV
